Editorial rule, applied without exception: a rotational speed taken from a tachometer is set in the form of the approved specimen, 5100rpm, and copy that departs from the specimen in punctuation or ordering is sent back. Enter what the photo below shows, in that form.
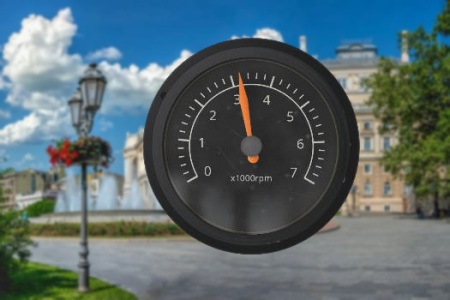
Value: 3200rpm
